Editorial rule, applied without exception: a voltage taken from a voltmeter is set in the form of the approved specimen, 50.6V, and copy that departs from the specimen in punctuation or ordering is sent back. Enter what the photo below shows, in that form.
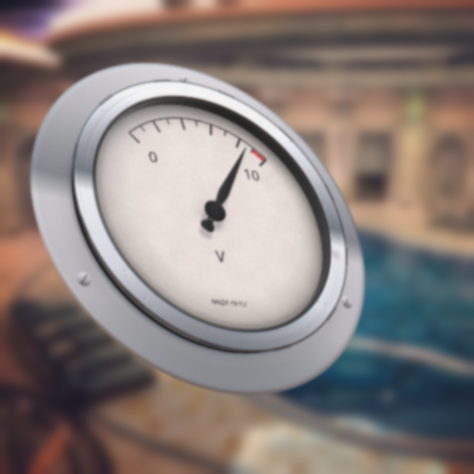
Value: 8.5V
